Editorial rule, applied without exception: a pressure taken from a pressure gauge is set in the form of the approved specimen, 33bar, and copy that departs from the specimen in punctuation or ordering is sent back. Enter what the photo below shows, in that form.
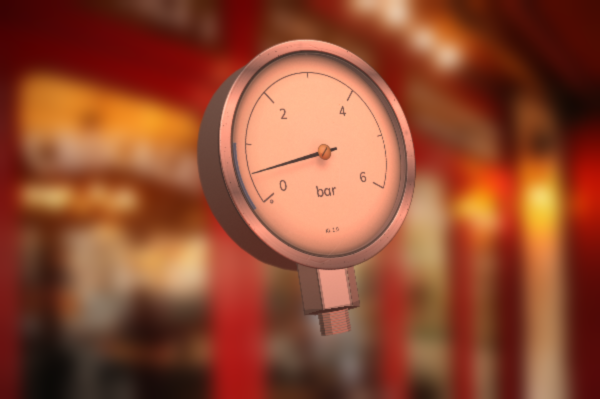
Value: 0.5bar
